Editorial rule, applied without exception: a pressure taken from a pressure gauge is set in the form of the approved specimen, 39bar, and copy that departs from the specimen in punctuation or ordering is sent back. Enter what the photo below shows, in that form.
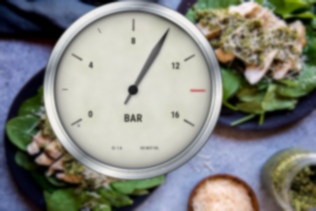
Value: 10bar
